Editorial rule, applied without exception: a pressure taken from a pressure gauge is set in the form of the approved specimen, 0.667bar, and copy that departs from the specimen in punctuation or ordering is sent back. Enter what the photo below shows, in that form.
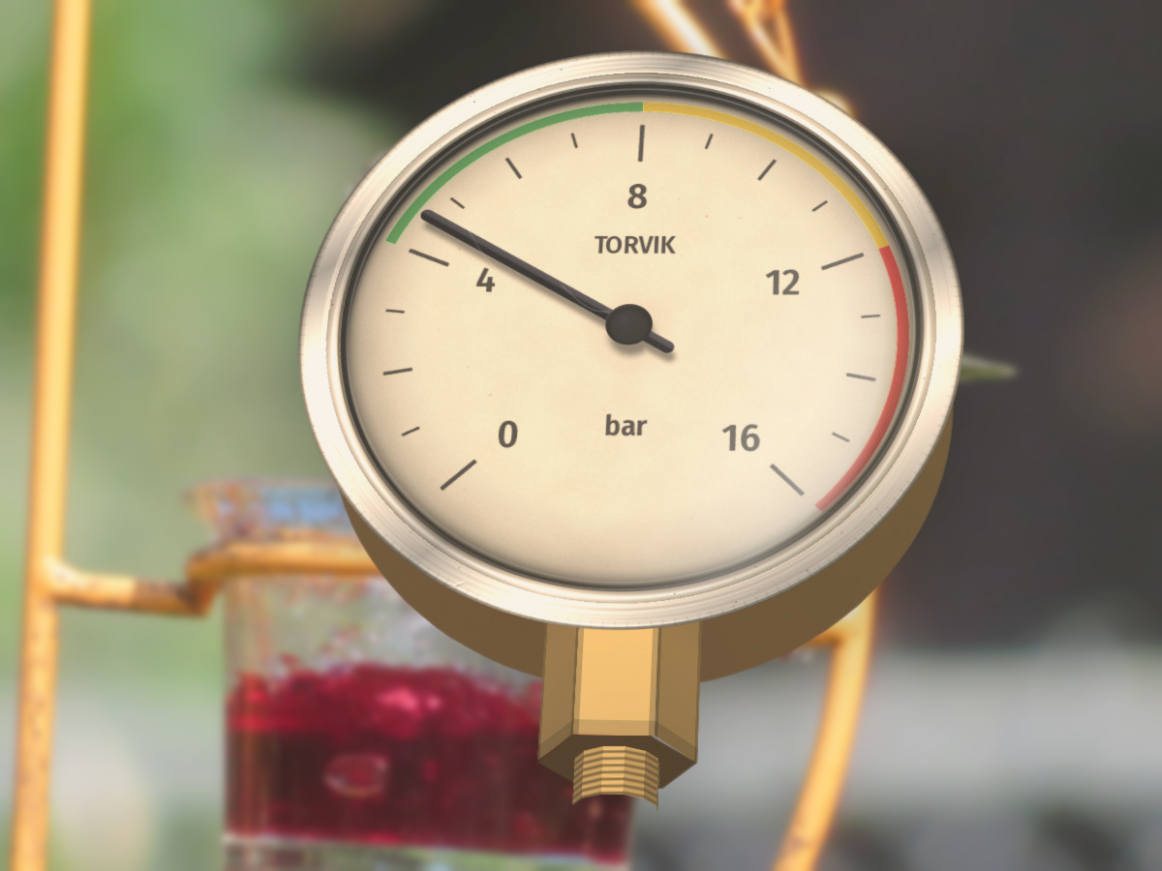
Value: 4.5bar
